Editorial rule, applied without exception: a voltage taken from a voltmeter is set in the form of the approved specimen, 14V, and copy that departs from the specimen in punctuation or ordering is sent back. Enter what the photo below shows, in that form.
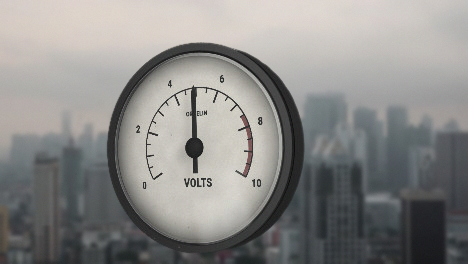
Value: 5V
